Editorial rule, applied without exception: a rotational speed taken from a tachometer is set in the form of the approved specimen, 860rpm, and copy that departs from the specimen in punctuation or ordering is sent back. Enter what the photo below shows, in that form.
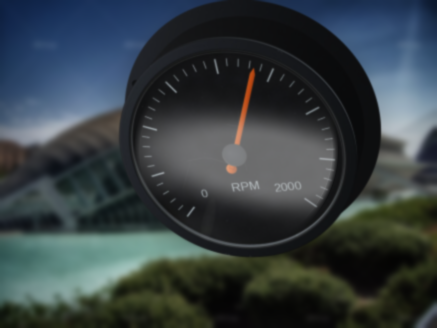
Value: 1175rpm
